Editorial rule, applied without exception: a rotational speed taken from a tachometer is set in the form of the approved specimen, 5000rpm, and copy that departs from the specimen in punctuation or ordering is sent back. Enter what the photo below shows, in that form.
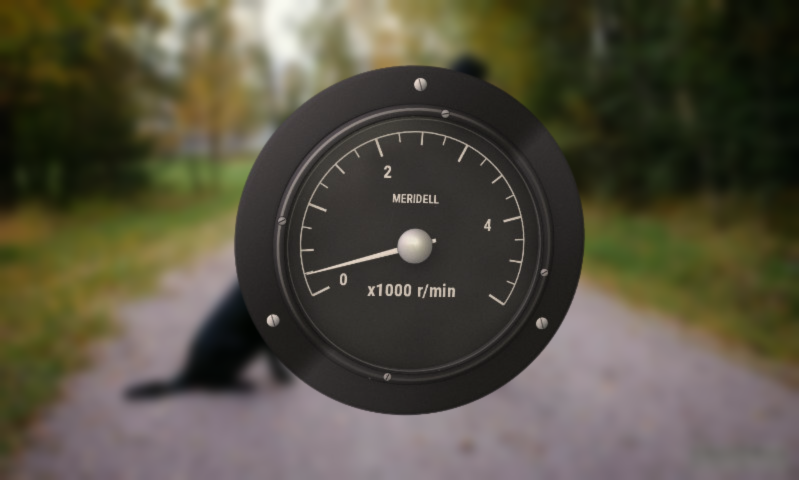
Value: 250rpm
